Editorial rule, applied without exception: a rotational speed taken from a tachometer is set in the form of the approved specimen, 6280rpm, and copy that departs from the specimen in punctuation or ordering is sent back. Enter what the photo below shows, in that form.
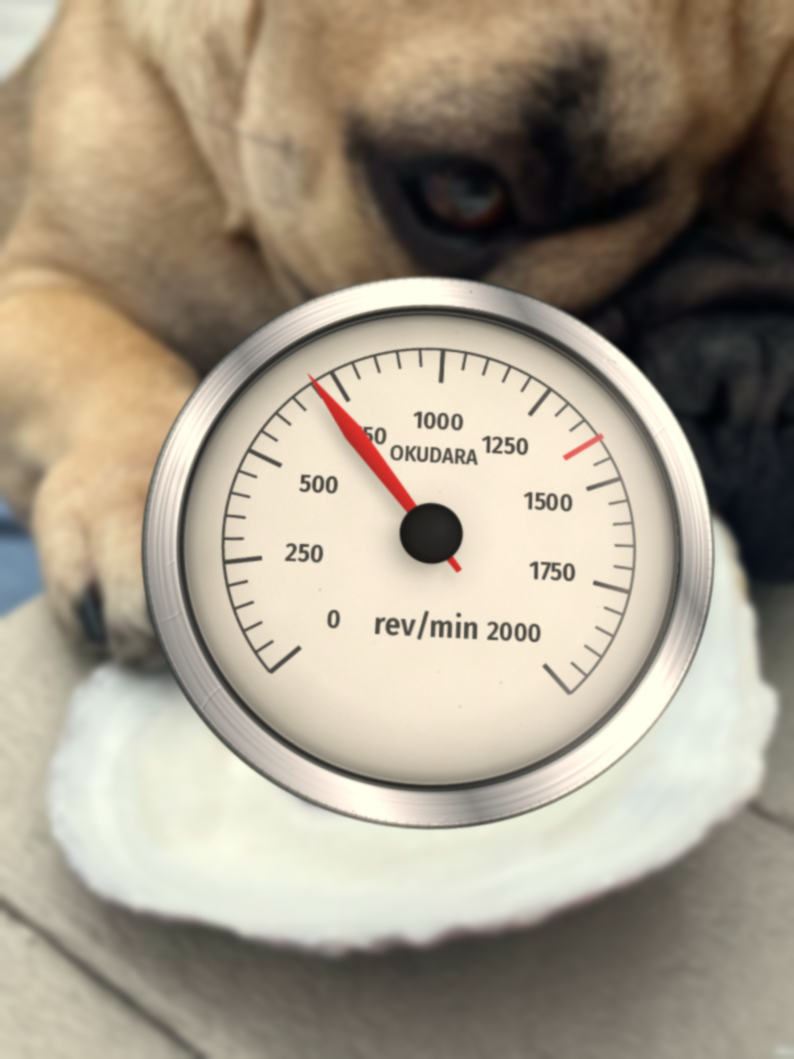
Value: 700rpm
